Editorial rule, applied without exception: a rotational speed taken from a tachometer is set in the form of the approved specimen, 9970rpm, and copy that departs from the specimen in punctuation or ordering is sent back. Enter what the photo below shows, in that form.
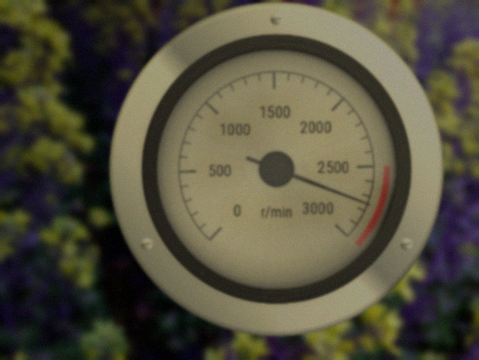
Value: 2750rpm
